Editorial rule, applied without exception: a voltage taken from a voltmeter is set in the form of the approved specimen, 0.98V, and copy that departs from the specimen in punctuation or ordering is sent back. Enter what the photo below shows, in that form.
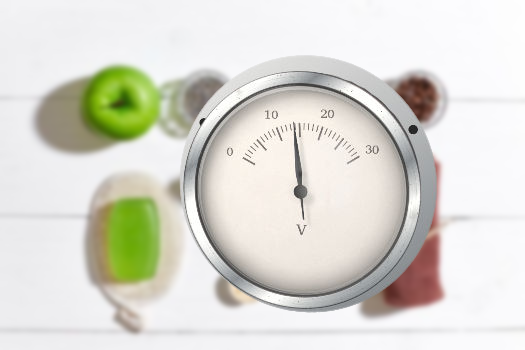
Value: 14V
